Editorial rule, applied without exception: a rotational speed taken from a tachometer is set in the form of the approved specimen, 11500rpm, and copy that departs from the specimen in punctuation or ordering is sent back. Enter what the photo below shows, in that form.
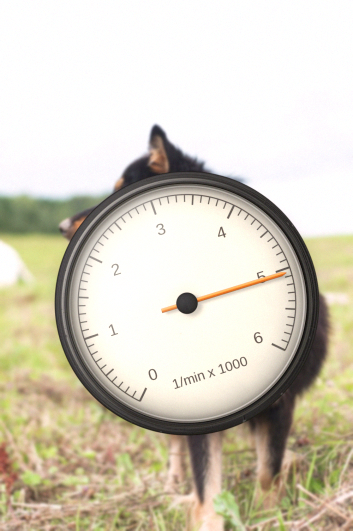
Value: 5050rpm
